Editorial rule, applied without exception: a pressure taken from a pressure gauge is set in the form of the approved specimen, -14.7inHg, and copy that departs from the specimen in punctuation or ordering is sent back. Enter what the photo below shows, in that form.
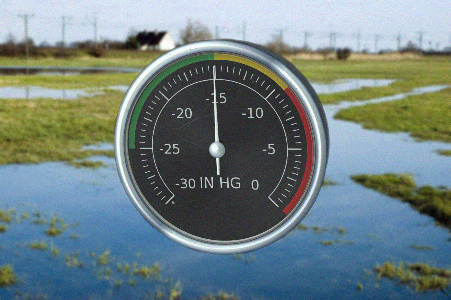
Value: -15inHg
